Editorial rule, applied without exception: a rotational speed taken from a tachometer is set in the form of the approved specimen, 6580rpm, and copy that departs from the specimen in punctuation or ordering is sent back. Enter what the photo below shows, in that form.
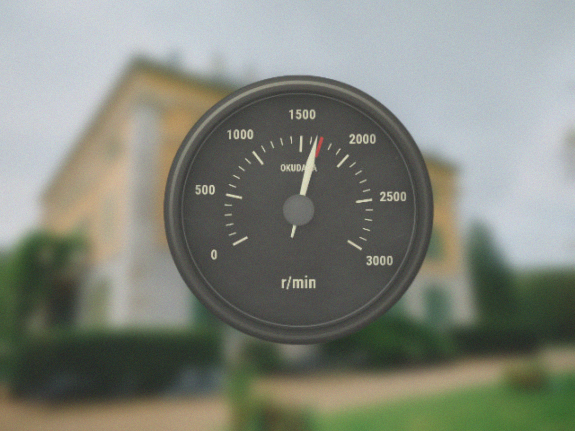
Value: 1650rpm
